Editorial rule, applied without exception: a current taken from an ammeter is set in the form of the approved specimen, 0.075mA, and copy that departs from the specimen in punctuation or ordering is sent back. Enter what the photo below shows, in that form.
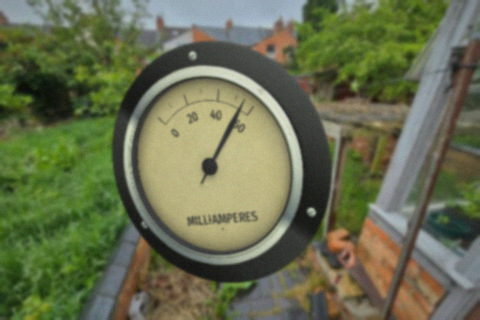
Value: 55mA
